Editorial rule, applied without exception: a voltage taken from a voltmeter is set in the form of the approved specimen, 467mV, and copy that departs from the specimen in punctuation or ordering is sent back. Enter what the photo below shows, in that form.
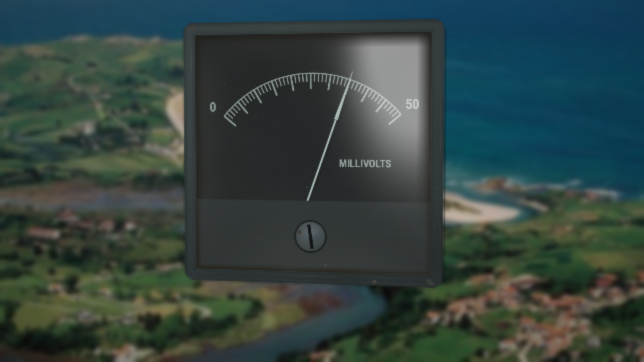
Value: 35mV
